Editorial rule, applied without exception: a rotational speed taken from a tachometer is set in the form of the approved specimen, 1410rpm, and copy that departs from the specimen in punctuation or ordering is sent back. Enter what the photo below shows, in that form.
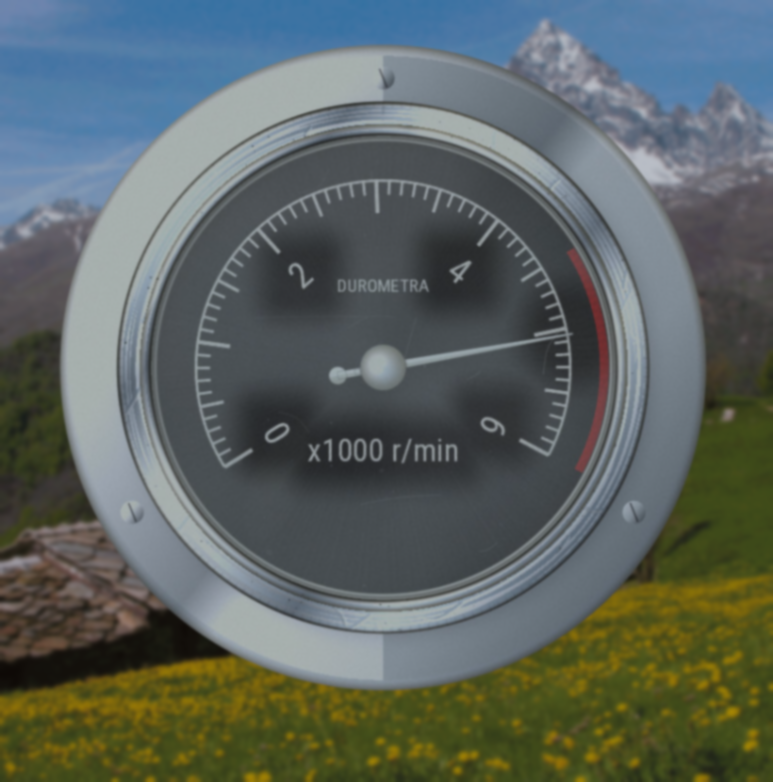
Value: 5050rpm
